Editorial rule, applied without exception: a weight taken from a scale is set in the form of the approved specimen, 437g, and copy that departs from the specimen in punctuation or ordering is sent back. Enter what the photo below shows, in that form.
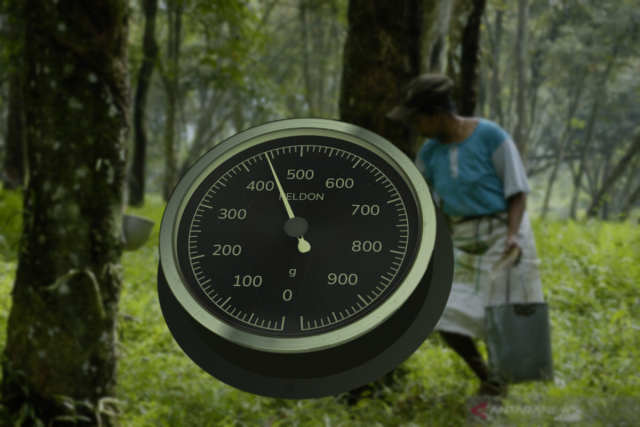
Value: 440g
